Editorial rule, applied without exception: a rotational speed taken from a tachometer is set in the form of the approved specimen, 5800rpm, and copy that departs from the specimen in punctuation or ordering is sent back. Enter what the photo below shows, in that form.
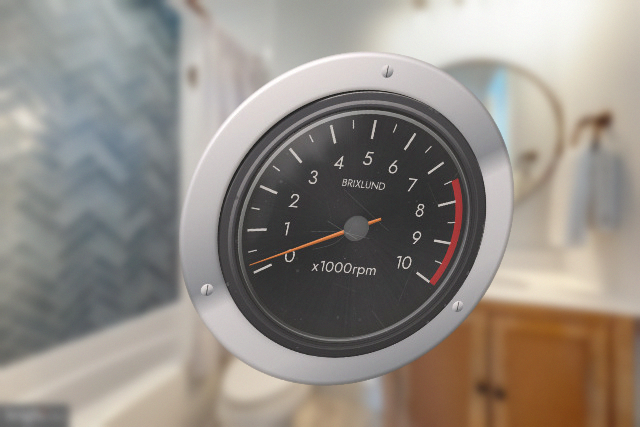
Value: 250rpm
